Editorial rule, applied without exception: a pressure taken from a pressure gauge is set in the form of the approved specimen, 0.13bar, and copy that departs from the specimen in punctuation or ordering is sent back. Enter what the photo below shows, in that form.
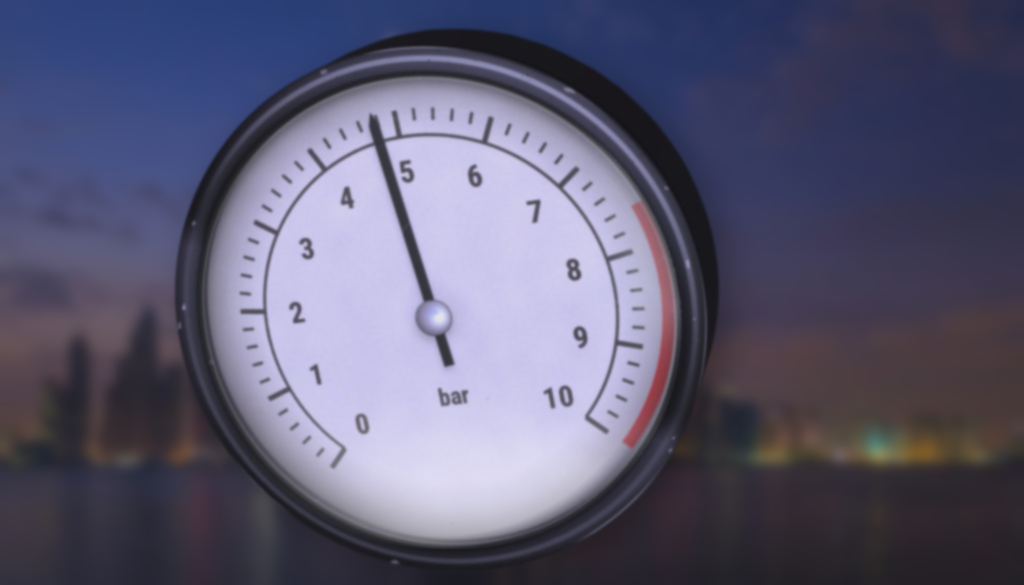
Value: 4.8bar
